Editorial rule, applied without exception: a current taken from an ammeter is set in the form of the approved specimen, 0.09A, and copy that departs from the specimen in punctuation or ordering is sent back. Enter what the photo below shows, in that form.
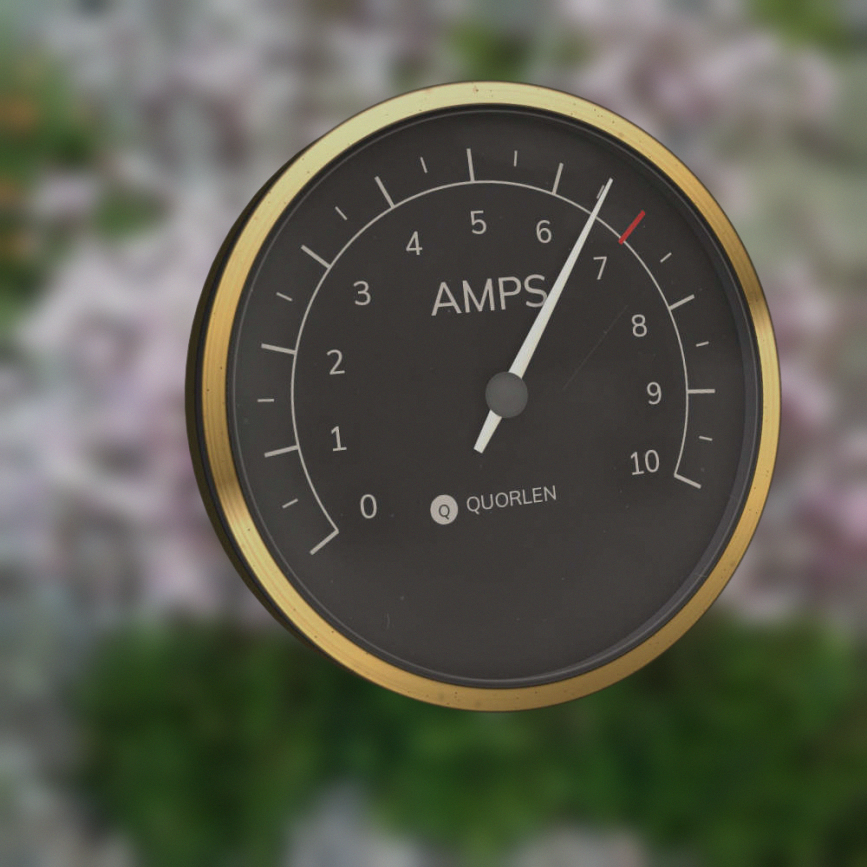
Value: 6.5A
